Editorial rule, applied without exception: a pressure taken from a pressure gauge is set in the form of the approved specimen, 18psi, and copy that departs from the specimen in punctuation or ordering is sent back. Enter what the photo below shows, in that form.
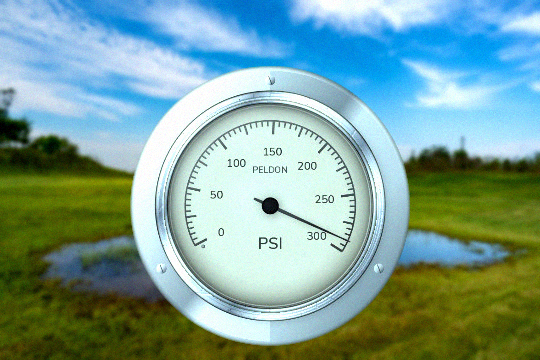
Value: 290psi
